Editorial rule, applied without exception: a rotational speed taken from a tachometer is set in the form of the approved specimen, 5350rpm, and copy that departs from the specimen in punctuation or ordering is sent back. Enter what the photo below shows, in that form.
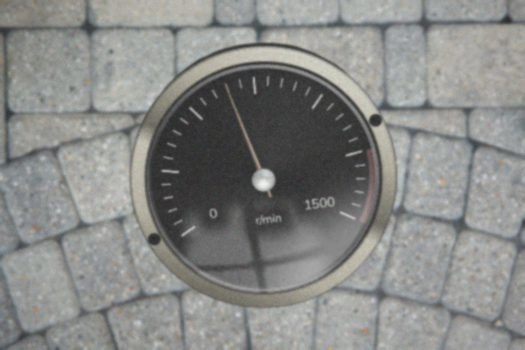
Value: 650rpm
